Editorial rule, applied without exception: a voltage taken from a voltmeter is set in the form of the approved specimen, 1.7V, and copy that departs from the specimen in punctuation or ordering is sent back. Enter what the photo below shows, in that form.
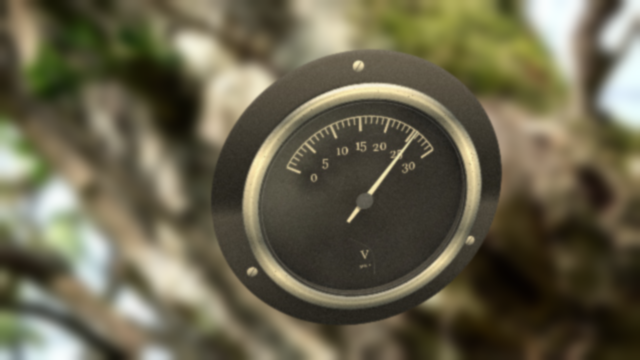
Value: 25V
